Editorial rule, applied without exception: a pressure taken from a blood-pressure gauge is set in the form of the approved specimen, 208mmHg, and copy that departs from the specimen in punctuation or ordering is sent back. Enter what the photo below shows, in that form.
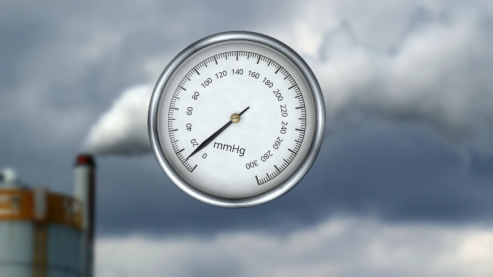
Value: 10mmHg
